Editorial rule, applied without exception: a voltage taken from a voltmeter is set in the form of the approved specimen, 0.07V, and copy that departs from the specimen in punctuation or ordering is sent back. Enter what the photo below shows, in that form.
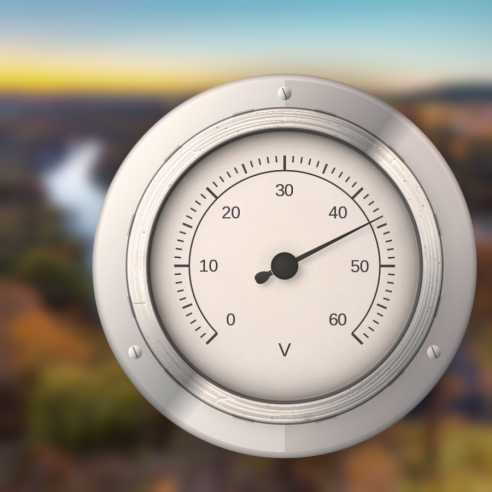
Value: 44V
